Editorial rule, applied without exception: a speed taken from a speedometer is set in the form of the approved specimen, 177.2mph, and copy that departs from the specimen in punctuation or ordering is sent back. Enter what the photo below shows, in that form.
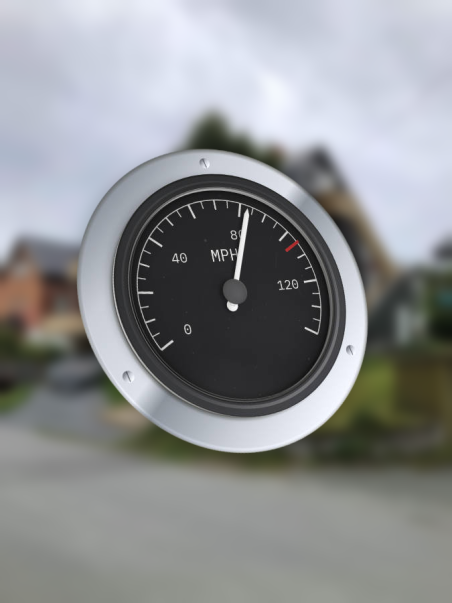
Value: 82.5mph
